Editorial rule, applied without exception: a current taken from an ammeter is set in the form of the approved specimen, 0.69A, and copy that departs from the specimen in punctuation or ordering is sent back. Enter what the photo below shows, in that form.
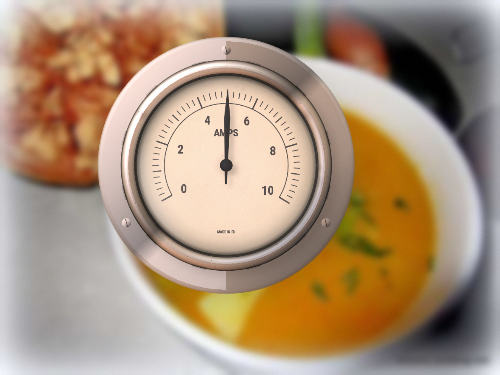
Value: 5A
